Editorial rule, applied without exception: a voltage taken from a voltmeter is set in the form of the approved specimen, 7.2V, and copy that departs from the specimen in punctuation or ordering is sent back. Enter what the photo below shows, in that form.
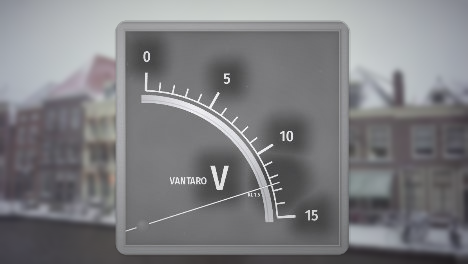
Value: 12.5V
